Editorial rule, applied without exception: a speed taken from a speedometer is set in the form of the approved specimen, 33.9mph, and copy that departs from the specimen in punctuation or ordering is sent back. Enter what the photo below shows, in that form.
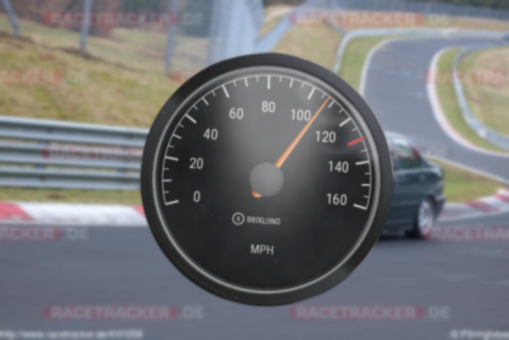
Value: 107.5mph
